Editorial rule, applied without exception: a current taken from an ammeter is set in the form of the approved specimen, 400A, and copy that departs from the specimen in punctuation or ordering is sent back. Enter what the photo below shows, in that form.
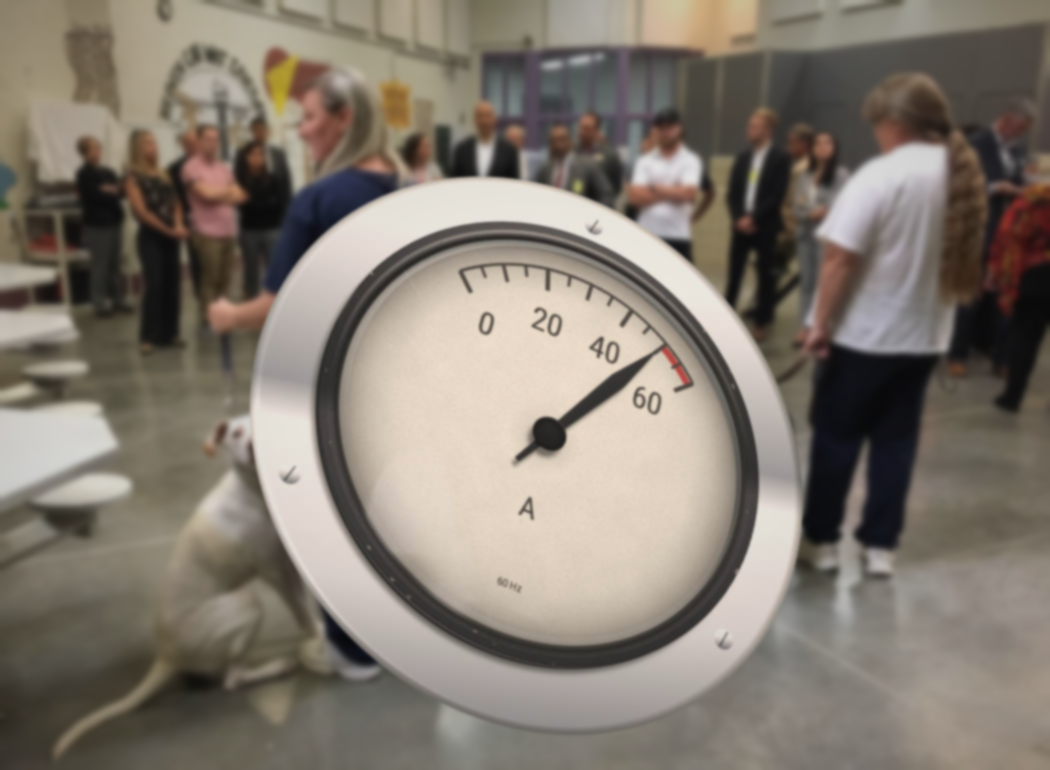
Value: 50A
